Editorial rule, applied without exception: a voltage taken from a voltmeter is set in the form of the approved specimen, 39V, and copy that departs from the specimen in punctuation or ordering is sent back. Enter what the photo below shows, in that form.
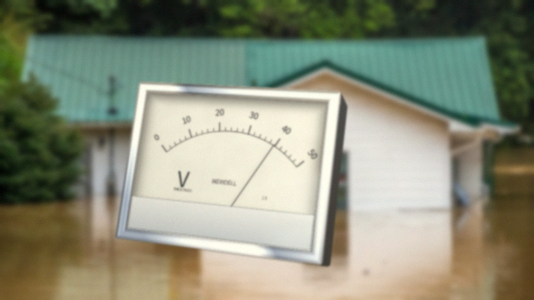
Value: 40V
